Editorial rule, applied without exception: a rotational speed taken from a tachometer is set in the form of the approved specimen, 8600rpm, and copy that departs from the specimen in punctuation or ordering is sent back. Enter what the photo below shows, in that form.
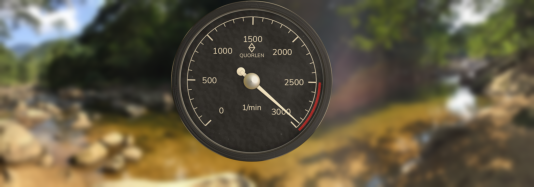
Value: 2950rpm
